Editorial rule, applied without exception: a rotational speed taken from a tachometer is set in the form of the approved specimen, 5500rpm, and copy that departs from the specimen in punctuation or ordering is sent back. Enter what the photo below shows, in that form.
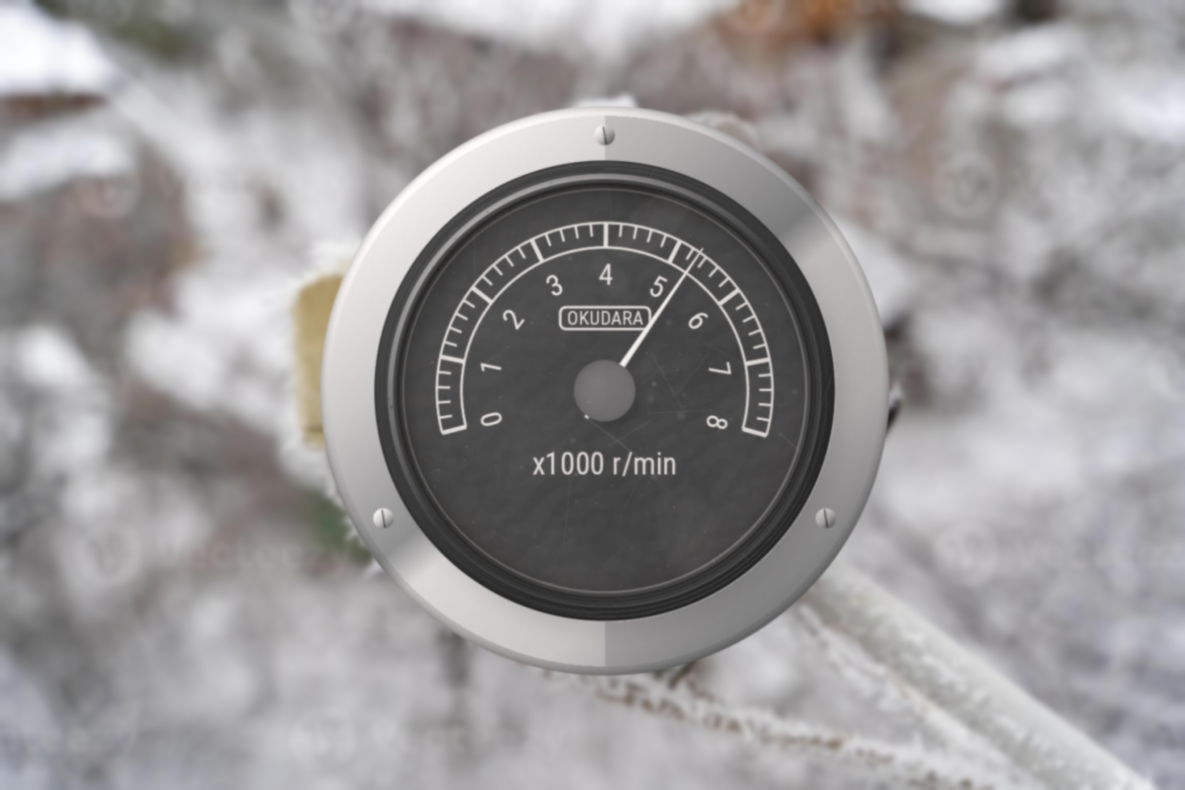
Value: 5300rpm
